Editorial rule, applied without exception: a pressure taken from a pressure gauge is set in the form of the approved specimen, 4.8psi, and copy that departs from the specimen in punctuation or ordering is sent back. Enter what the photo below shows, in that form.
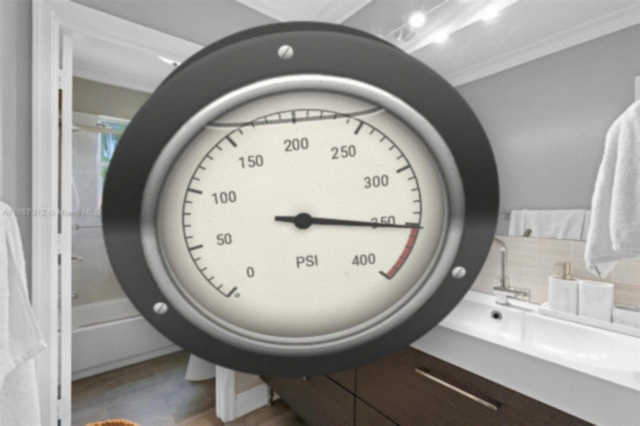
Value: 350psi
